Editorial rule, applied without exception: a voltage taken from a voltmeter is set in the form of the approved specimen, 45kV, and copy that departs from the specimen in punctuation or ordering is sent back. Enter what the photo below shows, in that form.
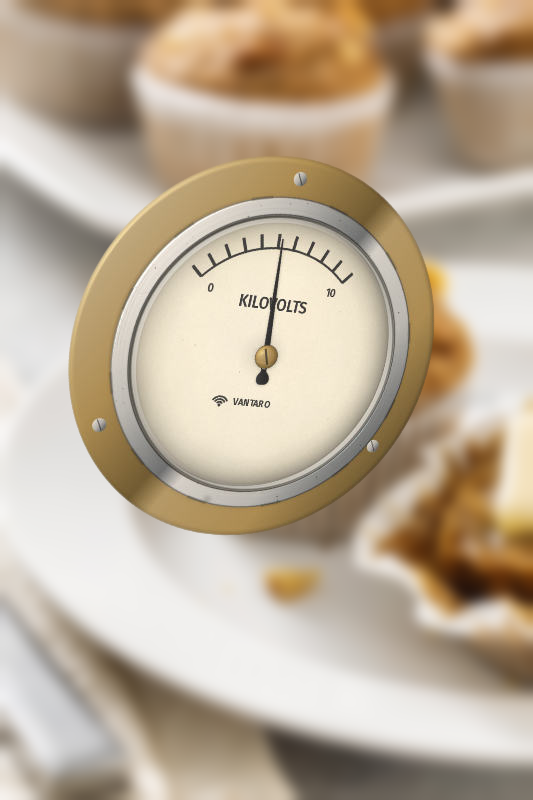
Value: 5kV
